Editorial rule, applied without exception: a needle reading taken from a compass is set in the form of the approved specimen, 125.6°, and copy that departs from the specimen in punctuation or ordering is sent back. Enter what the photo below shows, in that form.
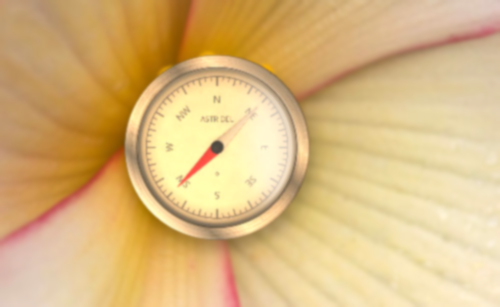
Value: 225°
